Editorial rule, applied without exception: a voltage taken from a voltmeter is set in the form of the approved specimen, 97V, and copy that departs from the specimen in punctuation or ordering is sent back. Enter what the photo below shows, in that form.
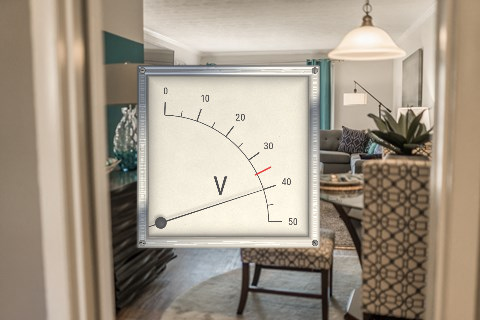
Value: 40V
